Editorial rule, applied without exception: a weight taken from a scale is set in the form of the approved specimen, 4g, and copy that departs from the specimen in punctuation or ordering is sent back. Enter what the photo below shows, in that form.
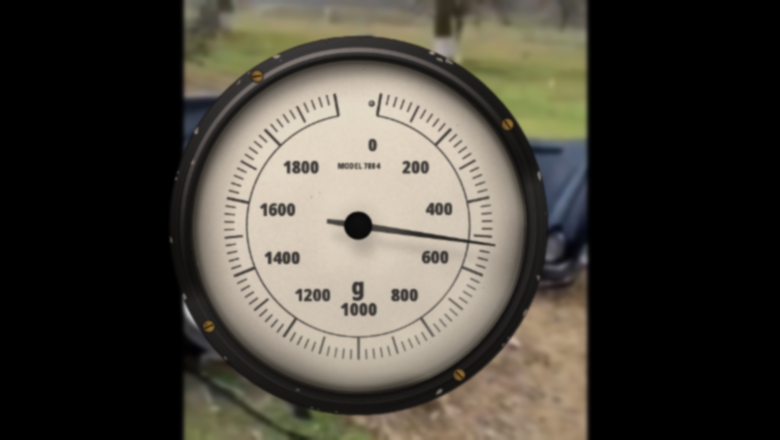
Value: 520g
